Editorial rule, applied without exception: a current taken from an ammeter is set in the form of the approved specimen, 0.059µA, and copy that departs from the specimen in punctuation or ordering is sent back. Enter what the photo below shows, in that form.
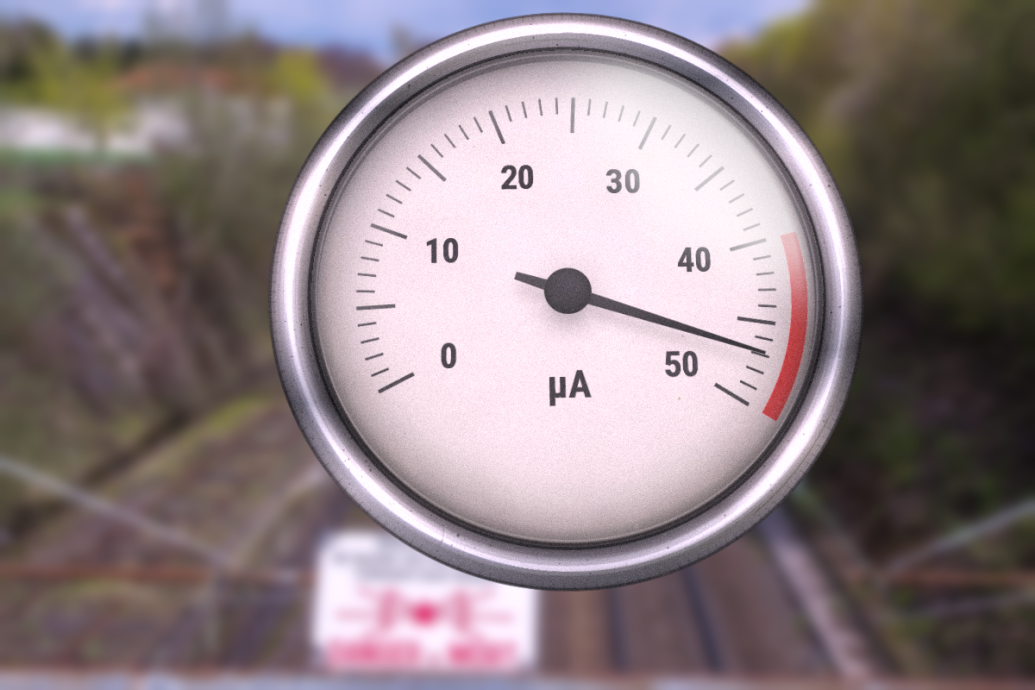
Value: 47µA
